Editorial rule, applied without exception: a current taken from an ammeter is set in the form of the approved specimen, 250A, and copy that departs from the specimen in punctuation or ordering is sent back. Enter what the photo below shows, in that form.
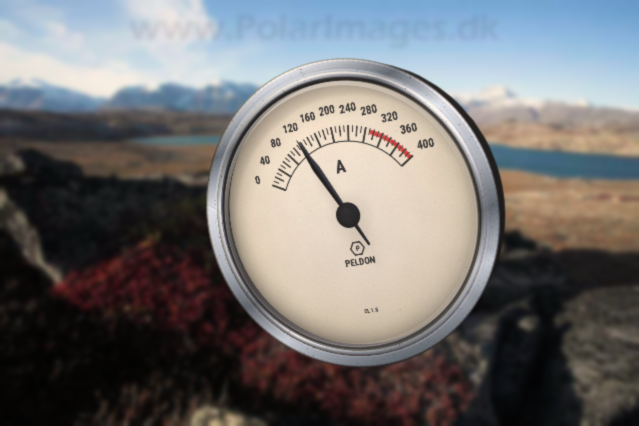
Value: 120A
